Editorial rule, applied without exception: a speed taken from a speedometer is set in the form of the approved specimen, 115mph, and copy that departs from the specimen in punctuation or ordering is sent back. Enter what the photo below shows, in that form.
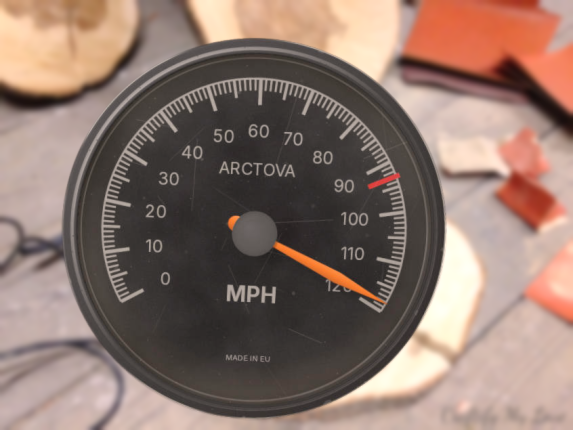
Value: 118mph
